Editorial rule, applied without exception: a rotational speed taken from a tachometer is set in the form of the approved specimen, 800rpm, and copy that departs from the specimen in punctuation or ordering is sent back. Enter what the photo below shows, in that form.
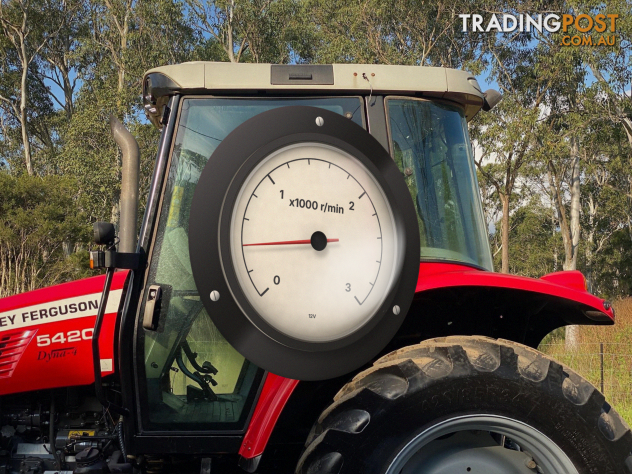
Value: 400rpm
